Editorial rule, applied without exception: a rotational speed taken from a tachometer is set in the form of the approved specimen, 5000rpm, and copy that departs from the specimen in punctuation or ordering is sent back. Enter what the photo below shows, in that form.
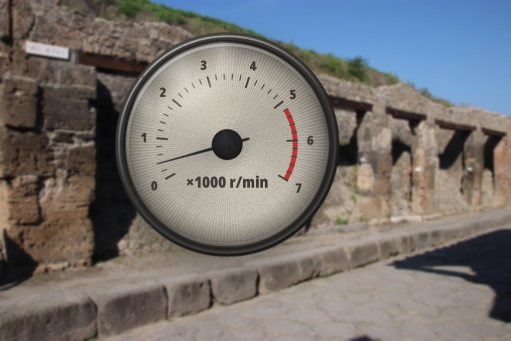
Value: 400rpm
